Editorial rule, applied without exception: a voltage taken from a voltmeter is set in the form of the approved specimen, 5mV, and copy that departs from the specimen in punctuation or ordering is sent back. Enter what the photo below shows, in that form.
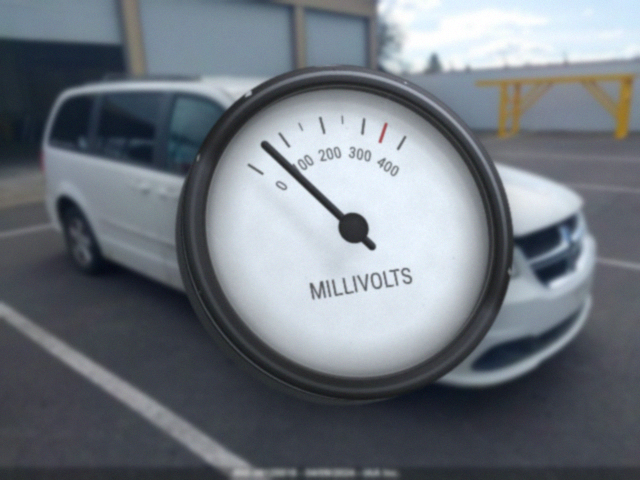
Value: 50mV
